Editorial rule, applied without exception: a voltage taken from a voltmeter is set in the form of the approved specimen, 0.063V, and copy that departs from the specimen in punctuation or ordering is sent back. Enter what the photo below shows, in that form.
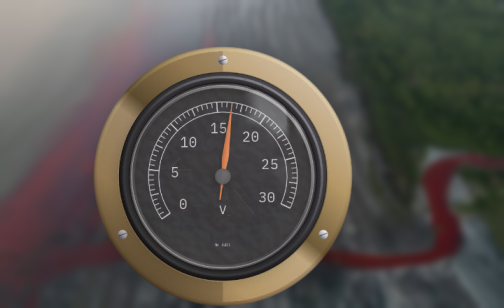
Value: 16.5V
